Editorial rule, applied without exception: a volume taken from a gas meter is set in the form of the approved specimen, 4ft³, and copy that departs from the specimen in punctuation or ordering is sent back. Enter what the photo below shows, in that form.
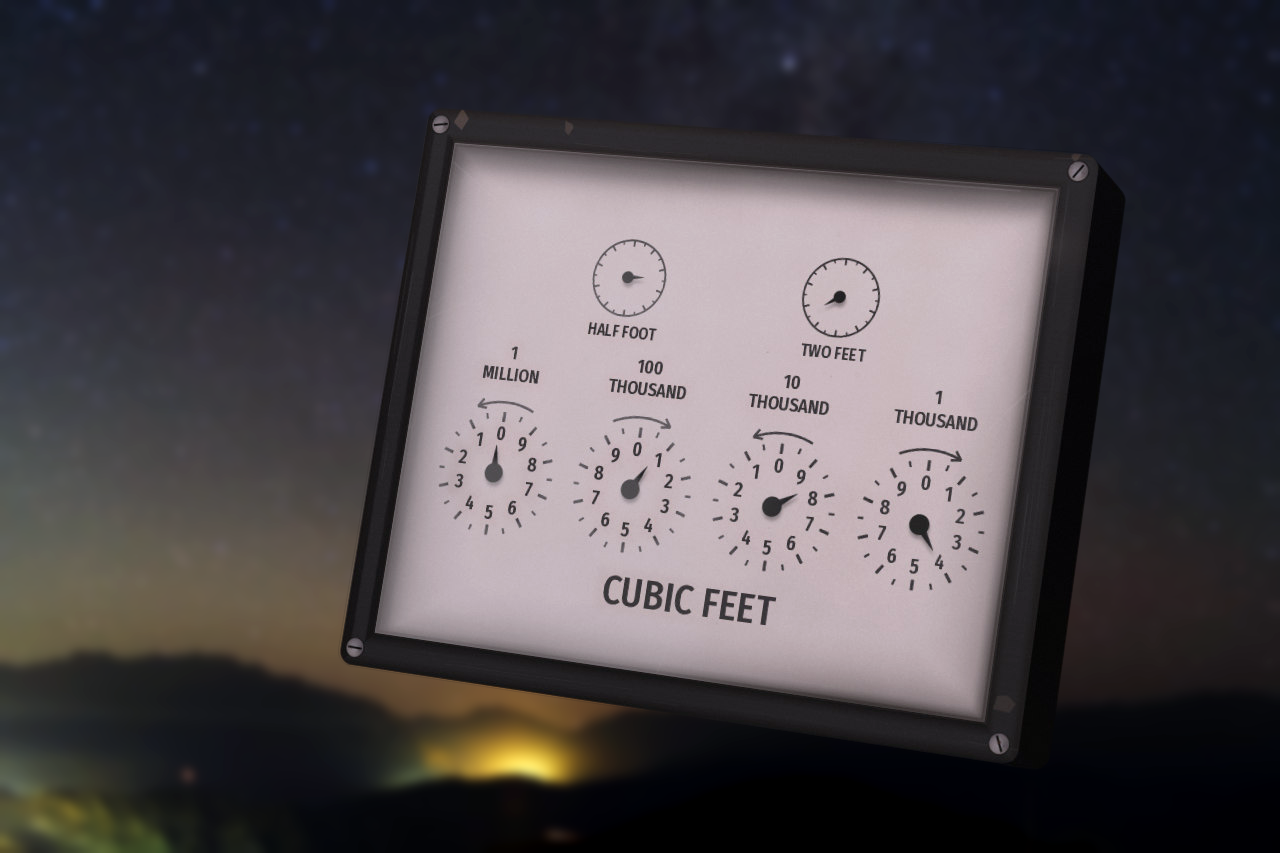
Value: 8400ft³
